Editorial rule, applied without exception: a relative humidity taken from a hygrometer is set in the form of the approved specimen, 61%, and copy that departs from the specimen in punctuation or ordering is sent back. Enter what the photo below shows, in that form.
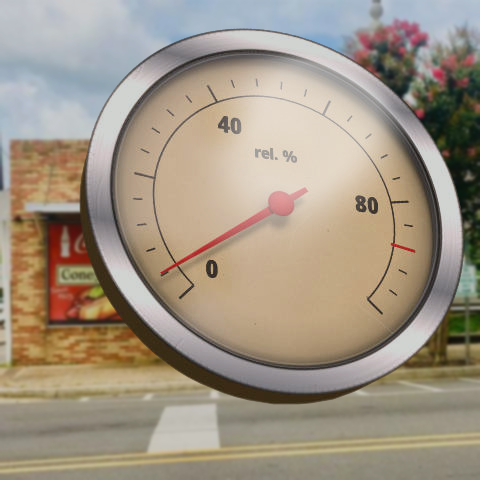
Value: 4%
